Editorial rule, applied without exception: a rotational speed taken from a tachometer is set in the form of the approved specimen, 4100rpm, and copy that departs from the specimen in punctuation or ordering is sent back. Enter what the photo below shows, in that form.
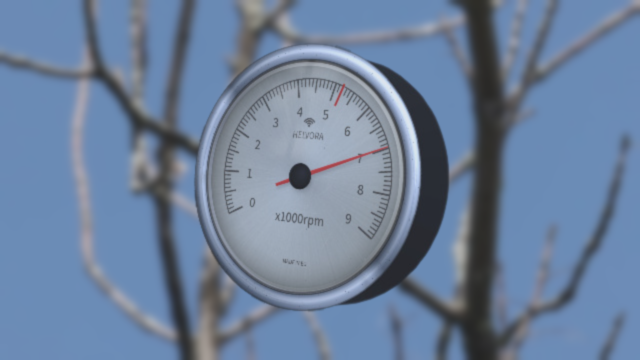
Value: 7000rpm
